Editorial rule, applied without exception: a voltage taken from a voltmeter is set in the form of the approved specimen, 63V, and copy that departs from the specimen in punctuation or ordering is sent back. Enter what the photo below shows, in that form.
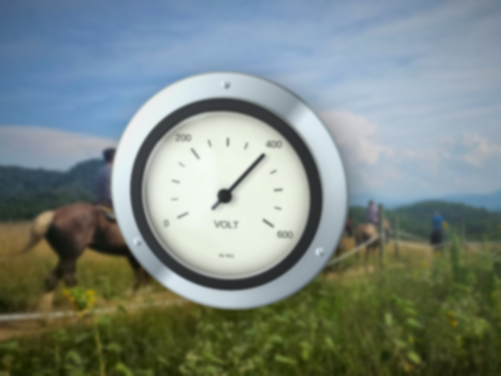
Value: 400V
